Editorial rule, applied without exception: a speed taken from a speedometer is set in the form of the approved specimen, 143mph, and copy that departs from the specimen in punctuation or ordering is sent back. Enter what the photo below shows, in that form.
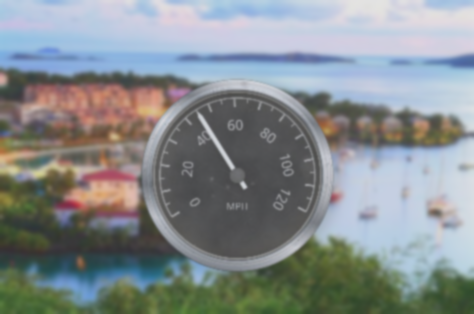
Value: 45mph
